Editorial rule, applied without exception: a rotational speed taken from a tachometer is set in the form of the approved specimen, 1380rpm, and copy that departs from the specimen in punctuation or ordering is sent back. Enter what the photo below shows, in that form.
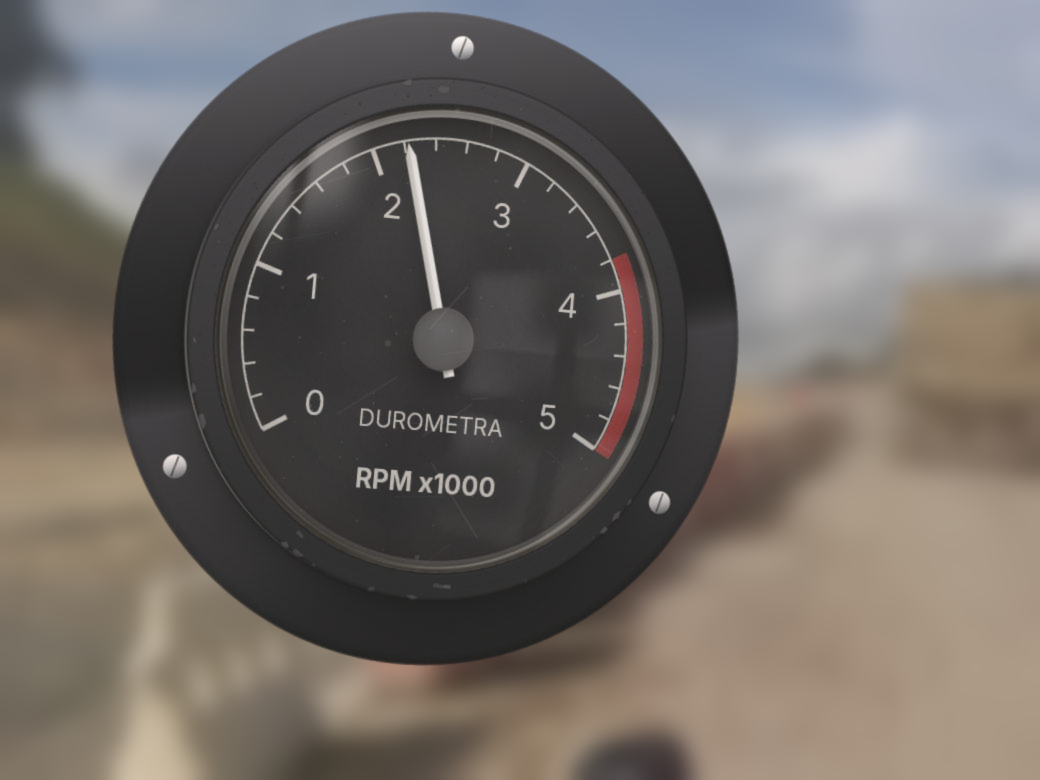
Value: 2200rpm
